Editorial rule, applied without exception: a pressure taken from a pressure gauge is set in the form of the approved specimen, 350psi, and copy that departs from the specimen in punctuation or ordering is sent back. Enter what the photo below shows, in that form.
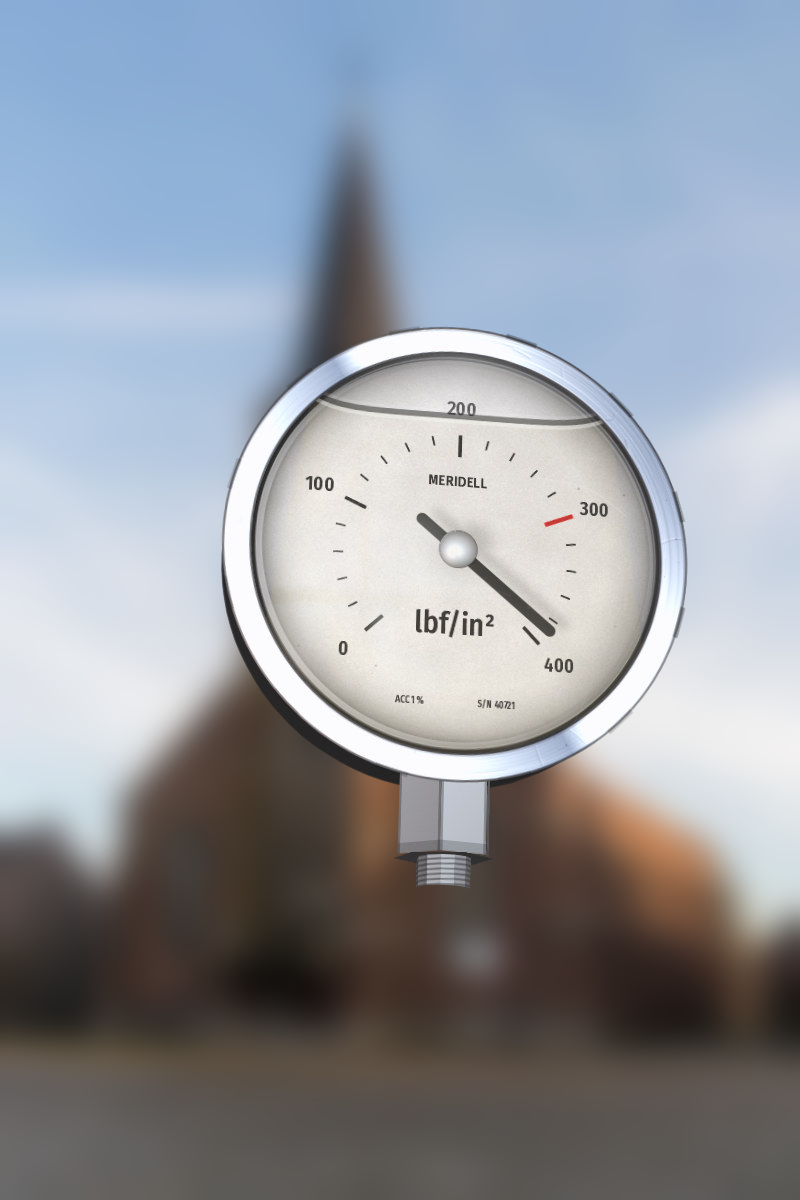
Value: 390psi
